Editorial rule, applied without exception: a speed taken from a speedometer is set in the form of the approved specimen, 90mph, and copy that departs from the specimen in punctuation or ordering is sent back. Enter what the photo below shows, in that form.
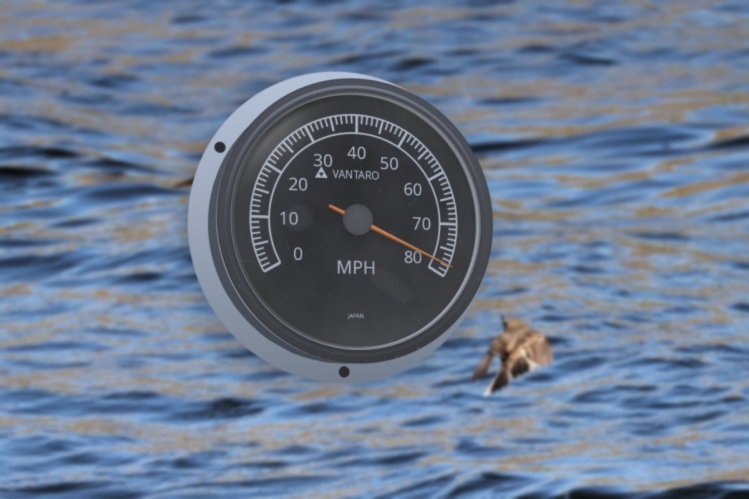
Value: 78mph
